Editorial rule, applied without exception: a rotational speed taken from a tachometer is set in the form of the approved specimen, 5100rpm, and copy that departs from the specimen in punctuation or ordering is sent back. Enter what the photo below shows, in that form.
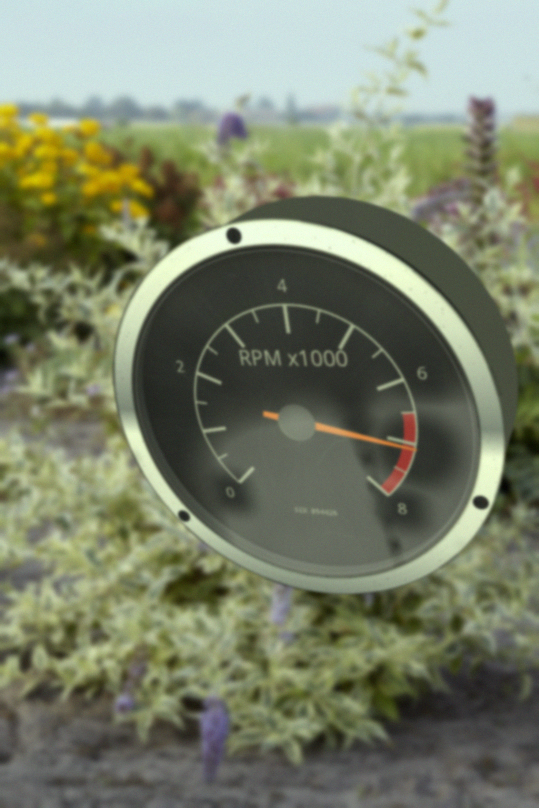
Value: 7000rpm
